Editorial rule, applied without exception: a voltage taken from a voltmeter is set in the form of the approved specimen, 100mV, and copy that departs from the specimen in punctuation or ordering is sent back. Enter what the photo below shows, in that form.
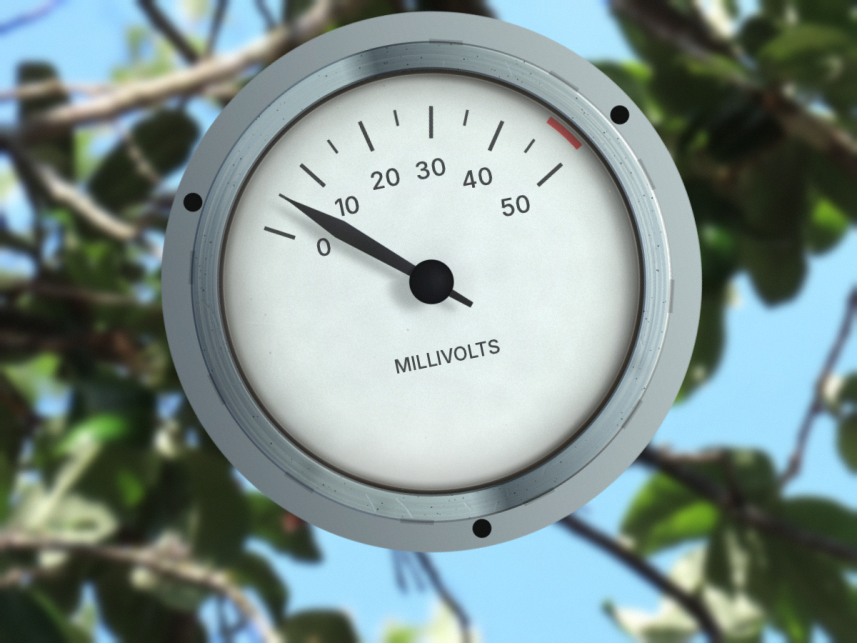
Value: 5mV
